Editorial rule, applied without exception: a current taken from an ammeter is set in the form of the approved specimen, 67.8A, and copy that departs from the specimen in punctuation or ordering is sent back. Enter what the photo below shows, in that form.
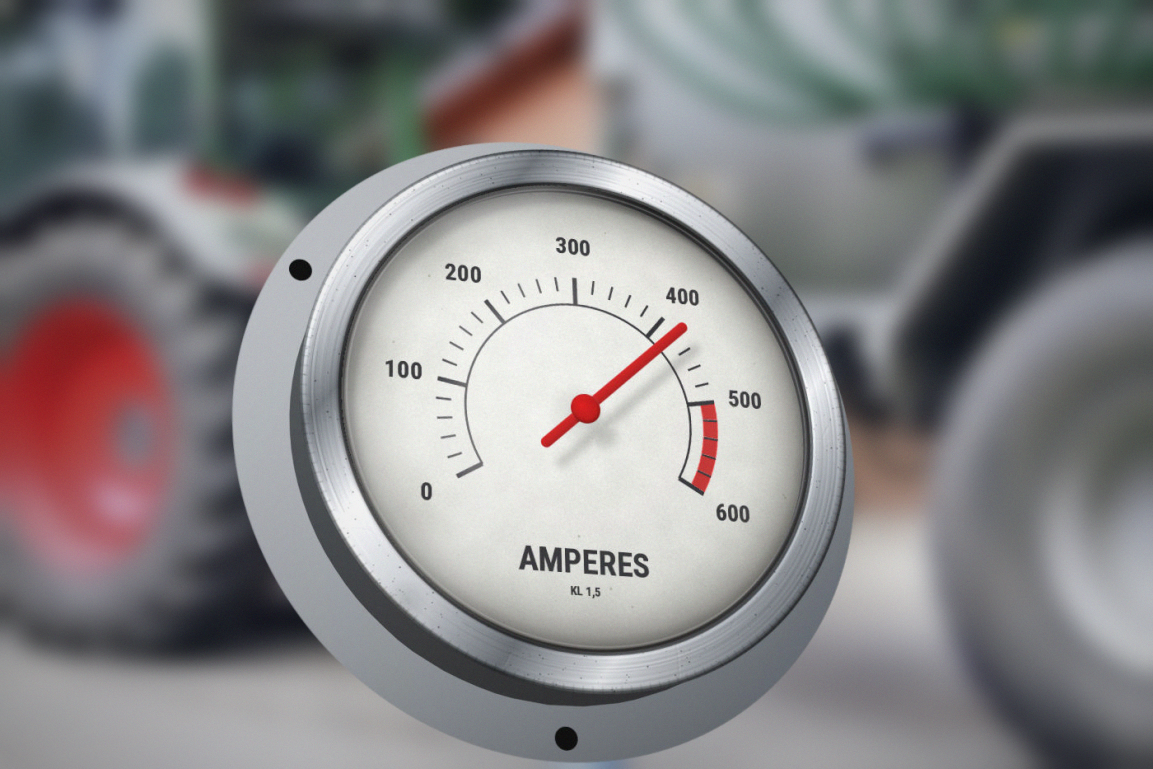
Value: 420A
